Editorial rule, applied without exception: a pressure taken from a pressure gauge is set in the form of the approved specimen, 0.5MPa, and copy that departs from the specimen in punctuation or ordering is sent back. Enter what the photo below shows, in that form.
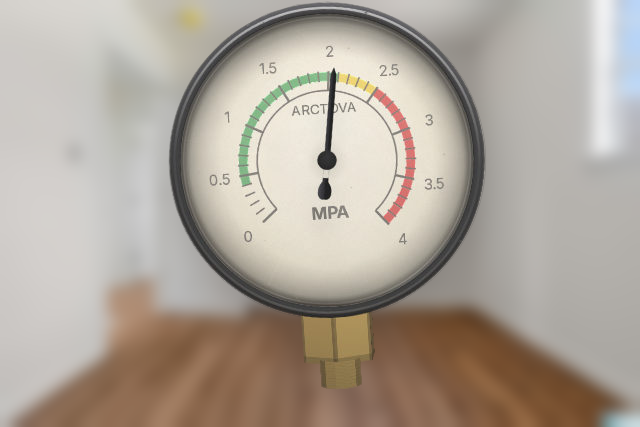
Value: 2.05MPa
